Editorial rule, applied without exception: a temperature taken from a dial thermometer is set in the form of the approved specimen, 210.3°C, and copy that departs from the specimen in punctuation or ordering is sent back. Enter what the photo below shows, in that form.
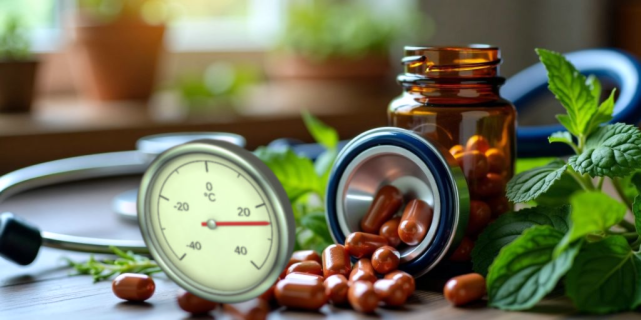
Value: 25°C
